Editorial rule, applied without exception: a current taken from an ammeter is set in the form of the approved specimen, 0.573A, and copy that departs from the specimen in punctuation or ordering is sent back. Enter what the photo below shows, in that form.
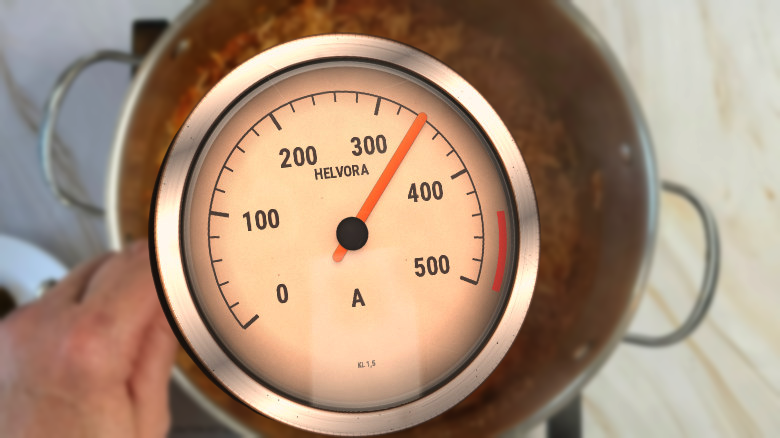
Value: 340A
